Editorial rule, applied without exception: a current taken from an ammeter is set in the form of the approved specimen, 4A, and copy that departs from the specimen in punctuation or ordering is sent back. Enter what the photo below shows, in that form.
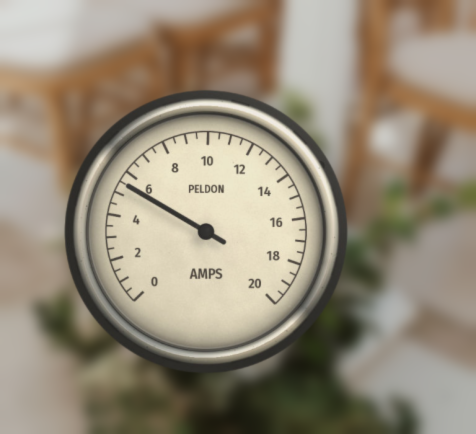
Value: 5.5A
